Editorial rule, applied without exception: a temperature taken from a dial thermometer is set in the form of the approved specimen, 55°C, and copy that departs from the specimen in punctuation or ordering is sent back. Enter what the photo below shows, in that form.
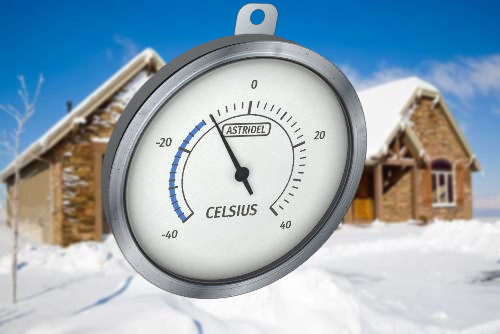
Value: -10°C
